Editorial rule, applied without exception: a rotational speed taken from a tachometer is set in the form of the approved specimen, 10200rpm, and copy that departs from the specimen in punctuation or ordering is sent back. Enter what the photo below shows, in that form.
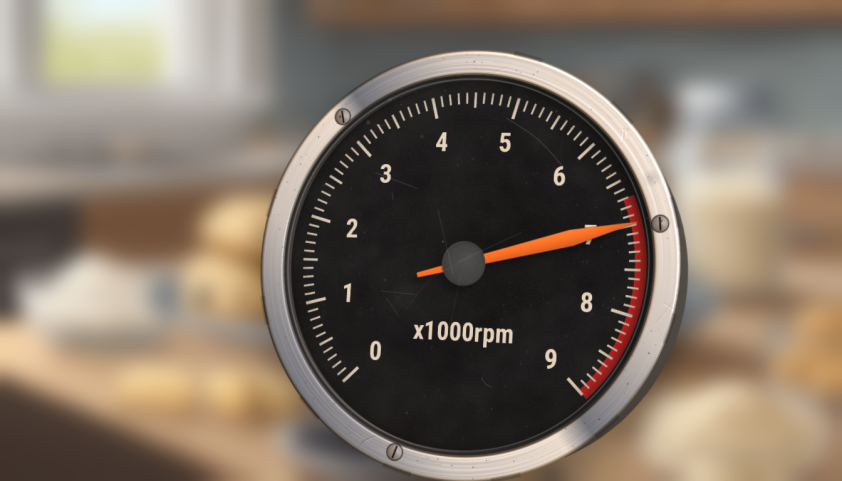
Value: 7000rpm
